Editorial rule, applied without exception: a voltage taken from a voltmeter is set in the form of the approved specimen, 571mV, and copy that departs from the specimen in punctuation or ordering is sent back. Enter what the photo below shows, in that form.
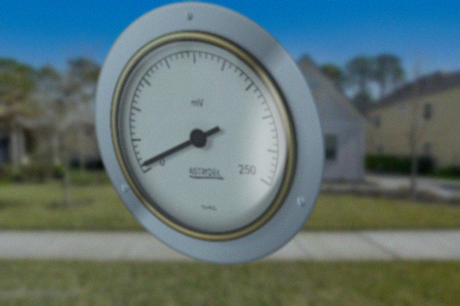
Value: 5mV
